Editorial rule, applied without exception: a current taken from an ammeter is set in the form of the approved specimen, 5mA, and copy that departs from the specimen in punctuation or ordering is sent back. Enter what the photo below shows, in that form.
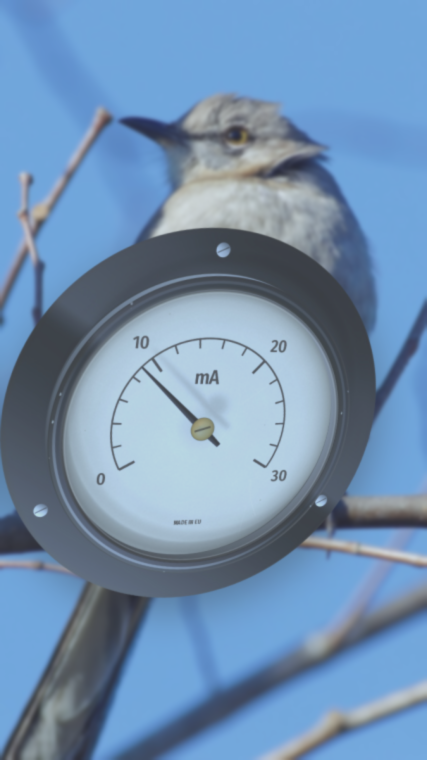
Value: 9mA
